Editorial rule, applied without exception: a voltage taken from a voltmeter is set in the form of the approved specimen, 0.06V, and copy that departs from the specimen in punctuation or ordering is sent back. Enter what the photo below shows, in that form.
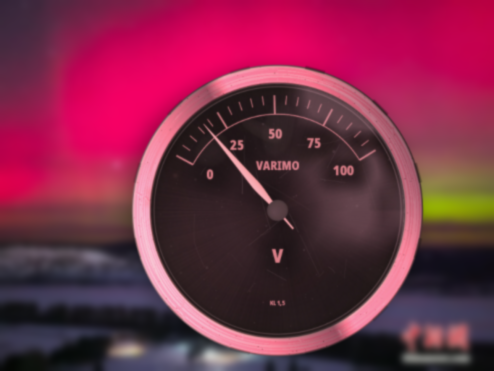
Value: 17.5V
